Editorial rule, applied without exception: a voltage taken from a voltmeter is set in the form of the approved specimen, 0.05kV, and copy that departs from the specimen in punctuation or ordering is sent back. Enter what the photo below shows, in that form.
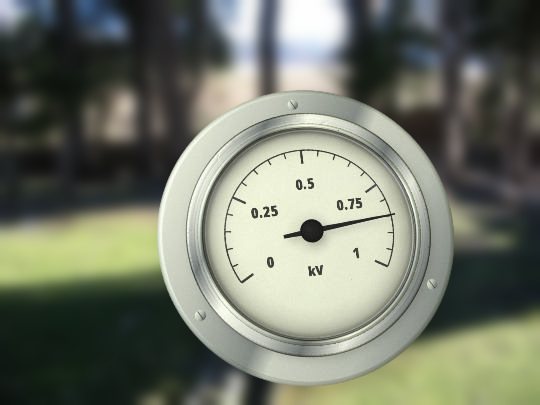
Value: 0.85kV
